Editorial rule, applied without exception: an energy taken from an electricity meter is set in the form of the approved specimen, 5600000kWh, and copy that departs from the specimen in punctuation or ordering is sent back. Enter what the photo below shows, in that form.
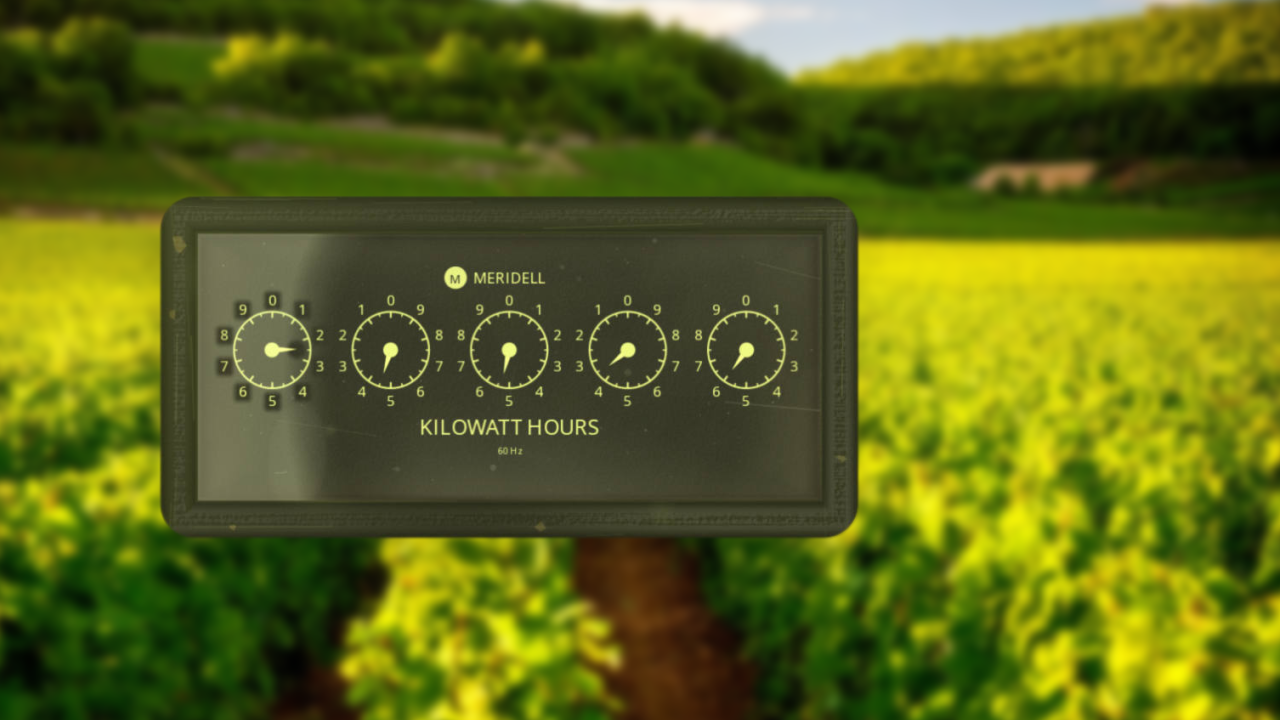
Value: 24536kWh
